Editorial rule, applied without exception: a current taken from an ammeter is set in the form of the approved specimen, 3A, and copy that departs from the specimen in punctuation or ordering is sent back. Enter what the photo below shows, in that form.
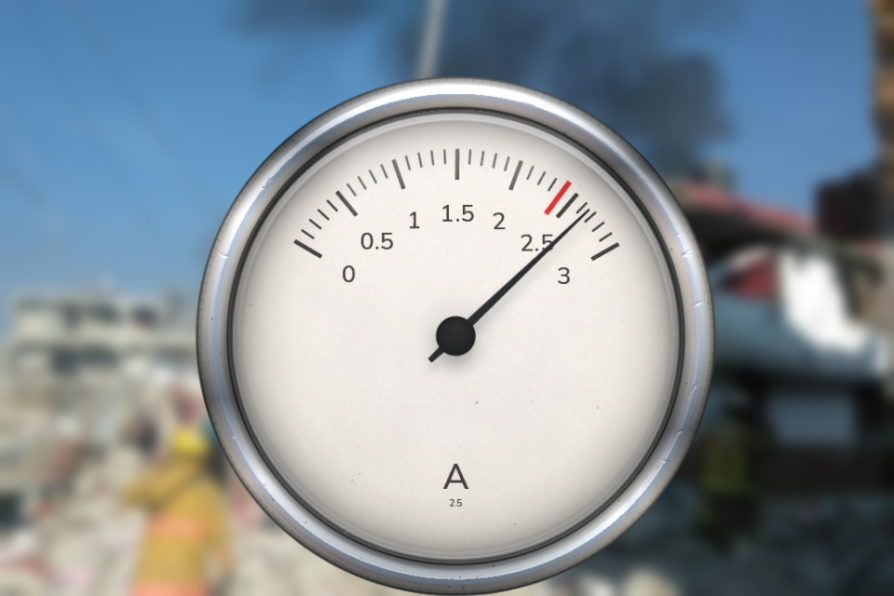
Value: 2.65A
